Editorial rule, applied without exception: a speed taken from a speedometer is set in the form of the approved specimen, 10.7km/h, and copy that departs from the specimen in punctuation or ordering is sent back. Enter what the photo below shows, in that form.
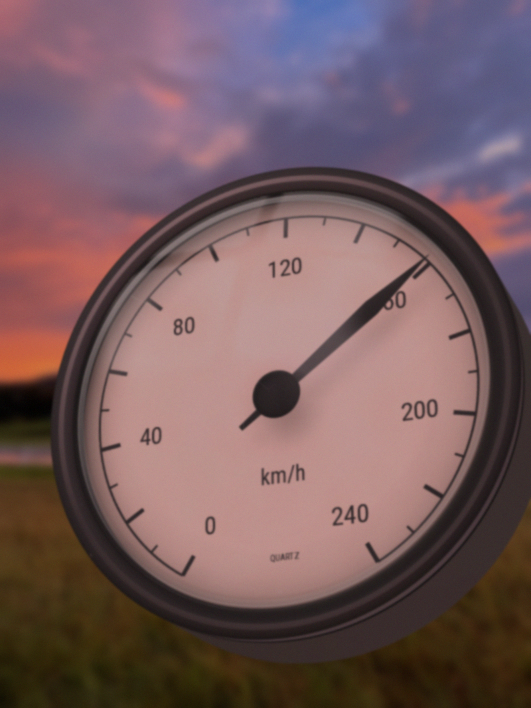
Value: 160km/h
